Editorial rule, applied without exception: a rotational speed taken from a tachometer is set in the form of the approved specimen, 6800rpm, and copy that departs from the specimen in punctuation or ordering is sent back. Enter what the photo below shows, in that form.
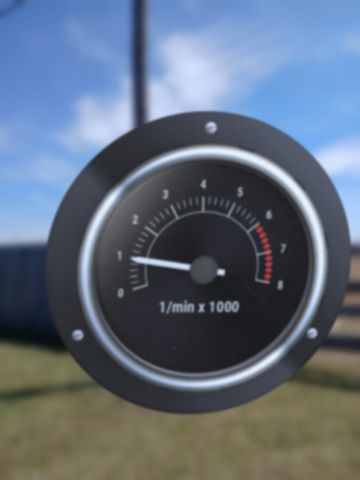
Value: 1000rpm
